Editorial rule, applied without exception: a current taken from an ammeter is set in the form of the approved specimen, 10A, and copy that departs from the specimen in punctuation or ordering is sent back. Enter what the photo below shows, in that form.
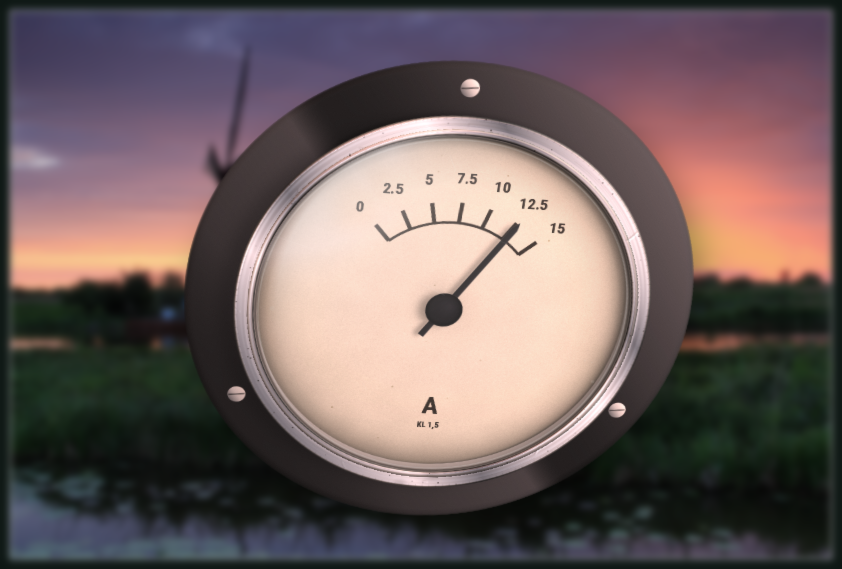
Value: 12.5A
